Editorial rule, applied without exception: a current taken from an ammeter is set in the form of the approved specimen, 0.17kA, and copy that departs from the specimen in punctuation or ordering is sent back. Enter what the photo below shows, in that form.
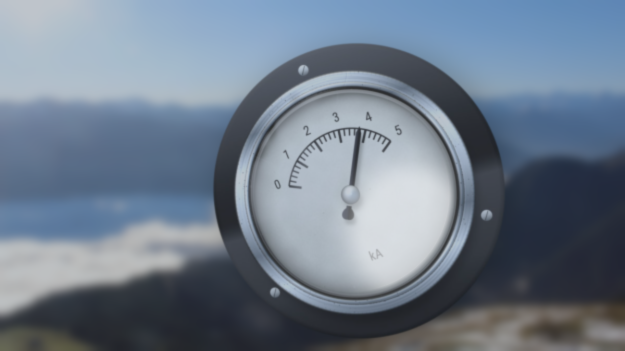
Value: 3.8kA
